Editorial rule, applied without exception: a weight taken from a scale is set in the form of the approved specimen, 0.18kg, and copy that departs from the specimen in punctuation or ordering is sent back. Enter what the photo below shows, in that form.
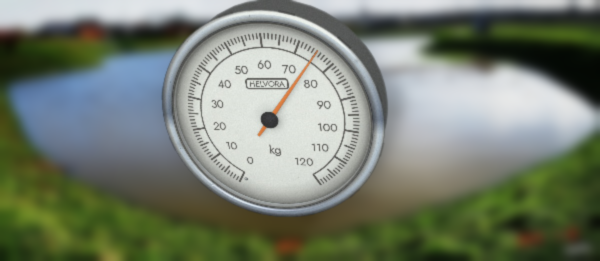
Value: 75kg
